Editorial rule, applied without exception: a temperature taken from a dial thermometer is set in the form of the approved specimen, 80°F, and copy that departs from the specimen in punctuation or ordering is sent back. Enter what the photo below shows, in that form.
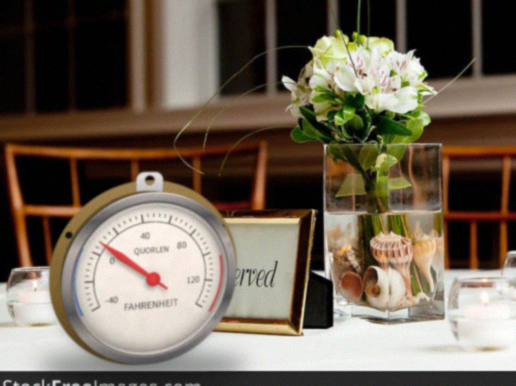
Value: 8°F
